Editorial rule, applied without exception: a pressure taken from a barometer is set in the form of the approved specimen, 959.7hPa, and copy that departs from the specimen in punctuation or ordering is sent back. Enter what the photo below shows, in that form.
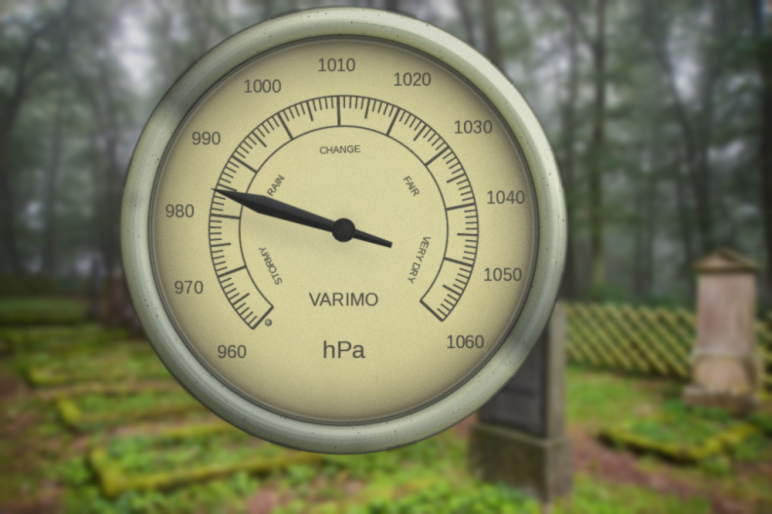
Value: 984hPa
